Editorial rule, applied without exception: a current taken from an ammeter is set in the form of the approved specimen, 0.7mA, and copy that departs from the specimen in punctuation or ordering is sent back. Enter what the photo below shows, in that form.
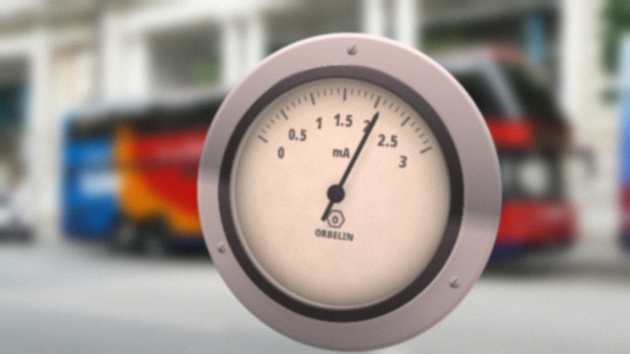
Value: 2.1mA
